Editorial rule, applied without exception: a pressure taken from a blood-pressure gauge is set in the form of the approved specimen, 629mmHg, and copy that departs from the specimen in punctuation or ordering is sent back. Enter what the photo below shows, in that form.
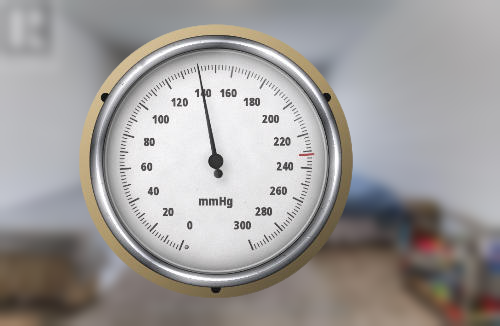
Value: 140mmHg
